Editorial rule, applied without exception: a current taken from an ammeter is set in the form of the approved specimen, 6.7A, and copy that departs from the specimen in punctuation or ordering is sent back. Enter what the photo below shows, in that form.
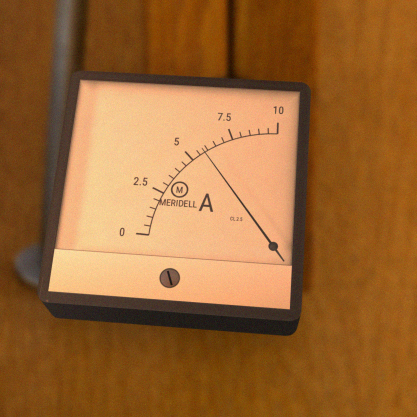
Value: 5.75A
